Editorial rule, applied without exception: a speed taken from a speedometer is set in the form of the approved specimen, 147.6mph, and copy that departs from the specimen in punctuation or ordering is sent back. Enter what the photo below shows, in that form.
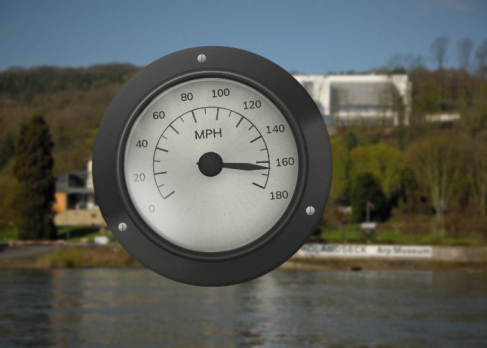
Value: 165mph
